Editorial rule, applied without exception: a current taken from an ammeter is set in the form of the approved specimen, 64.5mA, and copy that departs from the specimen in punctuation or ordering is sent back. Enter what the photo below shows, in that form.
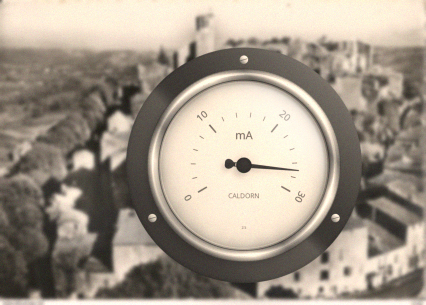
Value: 27mA
